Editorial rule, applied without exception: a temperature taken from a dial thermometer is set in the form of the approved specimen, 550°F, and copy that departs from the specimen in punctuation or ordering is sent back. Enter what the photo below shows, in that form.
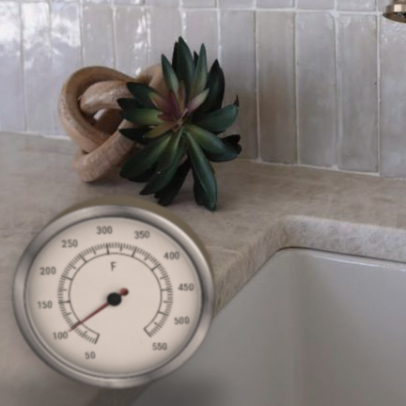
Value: 100°F
